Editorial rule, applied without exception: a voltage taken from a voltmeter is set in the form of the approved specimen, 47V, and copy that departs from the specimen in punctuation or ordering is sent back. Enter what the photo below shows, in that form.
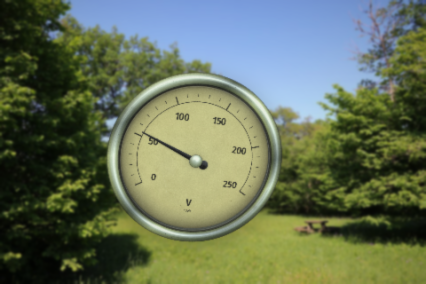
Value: 55V
